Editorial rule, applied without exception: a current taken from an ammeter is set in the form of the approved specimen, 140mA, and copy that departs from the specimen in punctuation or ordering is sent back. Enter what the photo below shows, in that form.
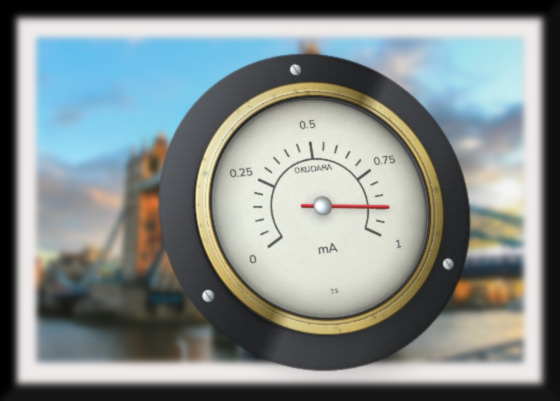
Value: 0.9mA
